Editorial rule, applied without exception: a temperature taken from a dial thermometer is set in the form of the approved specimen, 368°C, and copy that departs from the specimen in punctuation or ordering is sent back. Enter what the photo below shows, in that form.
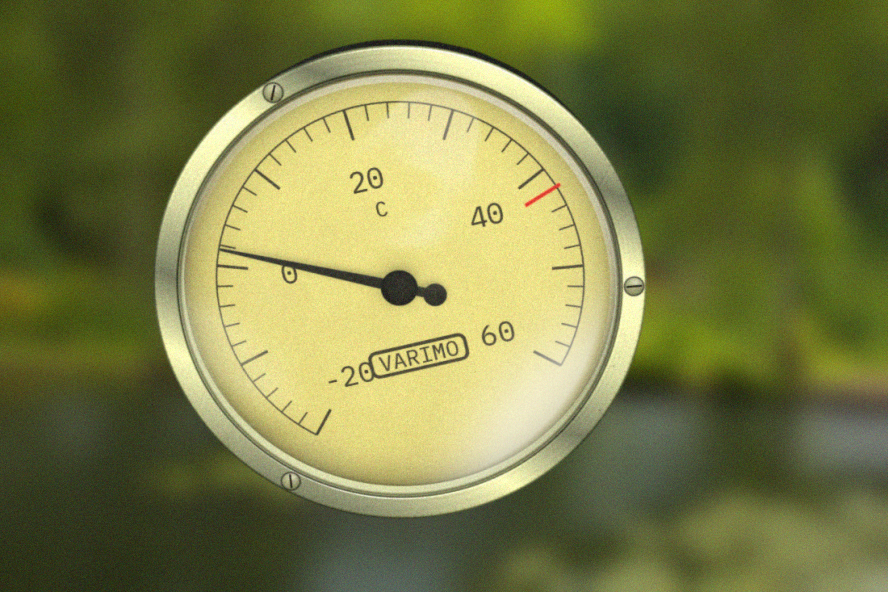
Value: 2°C
